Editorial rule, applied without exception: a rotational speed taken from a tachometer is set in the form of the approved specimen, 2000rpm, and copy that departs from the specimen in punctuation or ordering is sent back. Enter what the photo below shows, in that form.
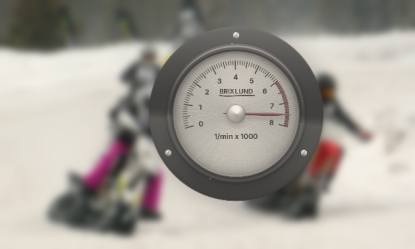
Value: 7500rpm
